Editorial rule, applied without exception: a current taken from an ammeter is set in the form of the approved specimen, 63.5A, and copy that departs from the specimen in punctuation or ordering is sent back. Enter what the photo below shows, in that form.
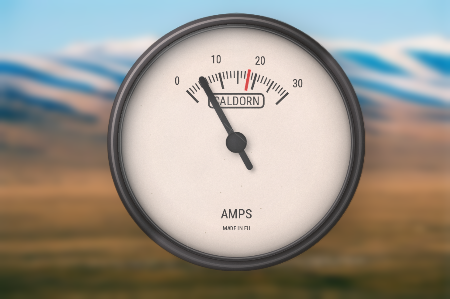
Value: 5A
